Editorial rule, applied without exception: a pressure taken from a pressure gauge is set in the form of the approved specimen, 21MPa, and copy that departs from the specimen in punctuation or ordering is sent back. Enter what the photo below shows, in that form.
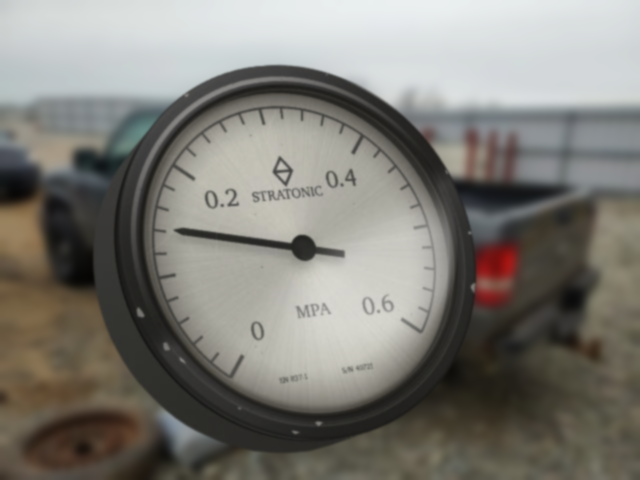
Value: 0.14MPa
